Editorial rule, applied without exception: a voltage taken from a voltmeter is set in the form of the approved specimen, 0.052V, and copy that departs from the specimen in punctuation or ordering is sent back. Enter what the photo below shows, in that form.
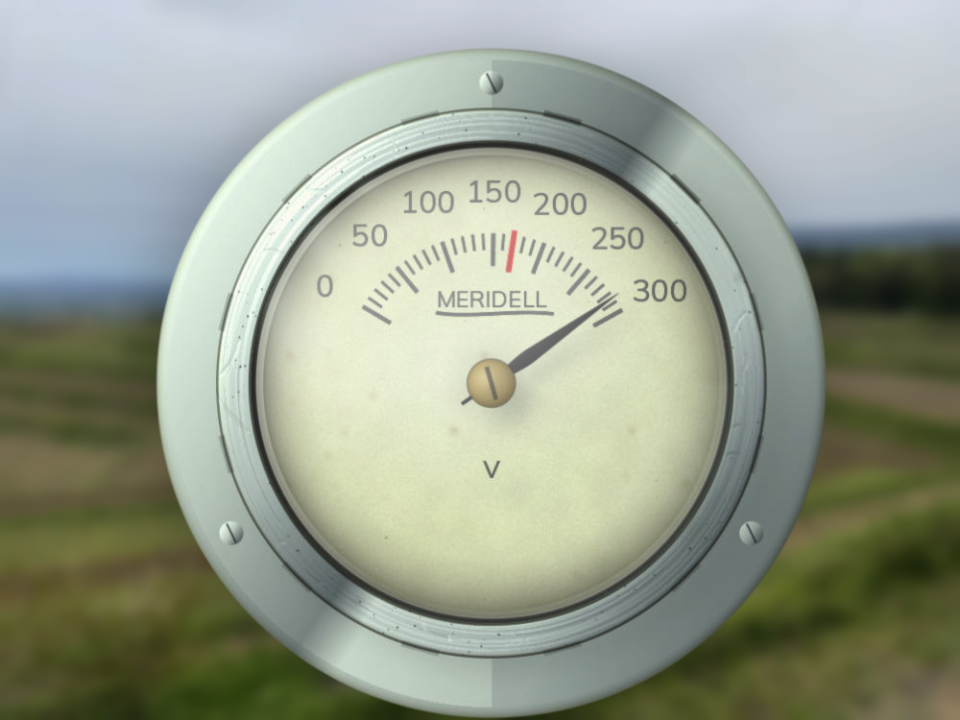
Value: 285V
